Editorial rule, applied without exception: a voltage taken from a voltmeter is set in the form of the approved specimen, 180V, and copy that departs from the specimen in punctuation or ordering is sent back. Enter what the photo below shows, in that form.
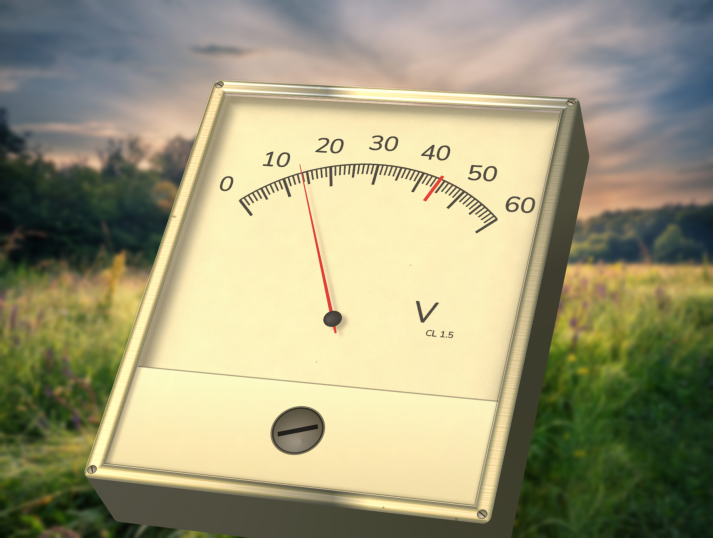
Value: 14V
